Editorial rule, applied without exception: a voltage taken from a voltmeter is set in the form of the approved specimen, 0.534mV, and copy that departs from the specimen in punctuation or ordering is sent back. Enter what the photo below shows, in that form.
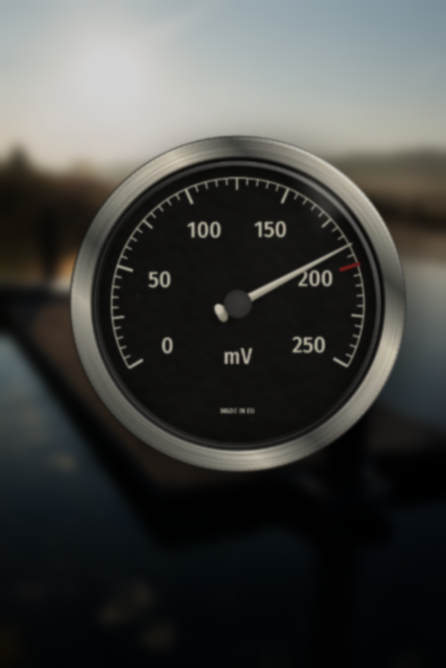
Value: 190mV
